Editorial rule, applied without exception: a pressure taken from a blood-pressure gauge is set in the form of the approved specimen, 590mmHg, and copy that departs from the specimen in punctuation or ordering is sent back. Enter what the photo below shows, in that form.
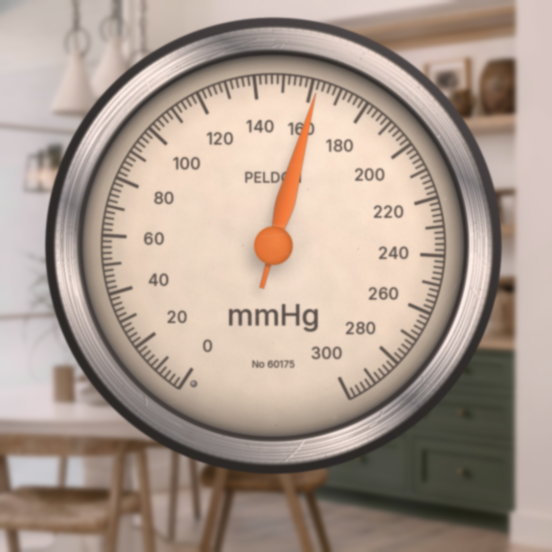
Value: 162mmHg
